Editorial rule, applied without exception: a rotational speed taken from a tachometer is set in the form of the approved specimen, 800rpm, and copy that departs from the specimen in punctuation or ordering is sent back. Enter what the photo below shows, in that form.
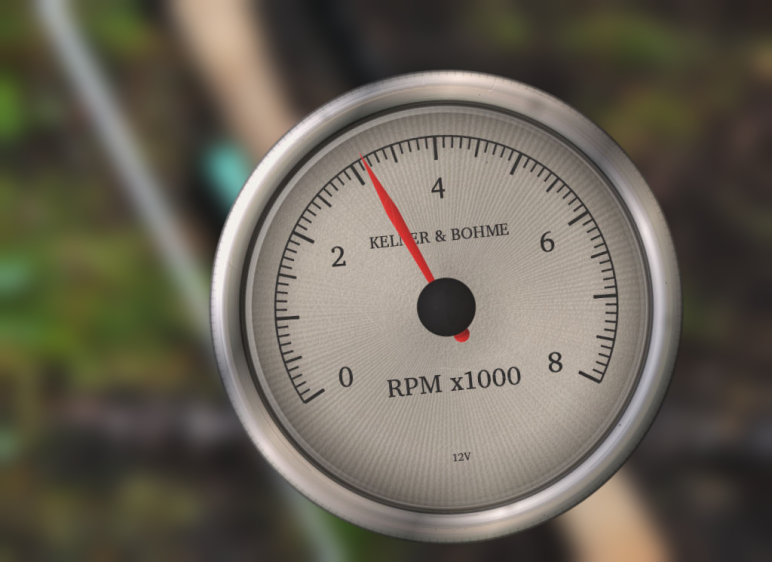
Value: 3150rpm
